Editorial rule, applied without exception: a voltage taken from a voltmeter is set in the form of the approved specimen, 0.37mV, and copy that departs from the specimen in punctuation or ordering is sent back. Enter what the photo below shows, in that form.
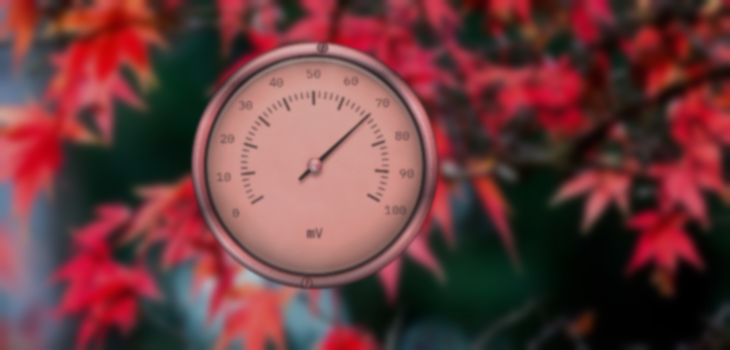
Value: 70mV
